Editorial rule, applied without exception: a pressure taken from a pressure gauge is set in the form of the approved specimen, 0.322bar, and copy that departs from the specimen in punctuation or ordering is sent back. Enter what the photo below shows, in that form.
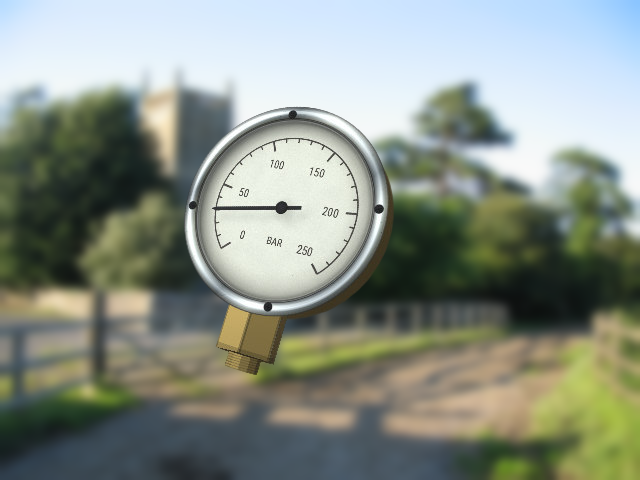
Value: 30bar
